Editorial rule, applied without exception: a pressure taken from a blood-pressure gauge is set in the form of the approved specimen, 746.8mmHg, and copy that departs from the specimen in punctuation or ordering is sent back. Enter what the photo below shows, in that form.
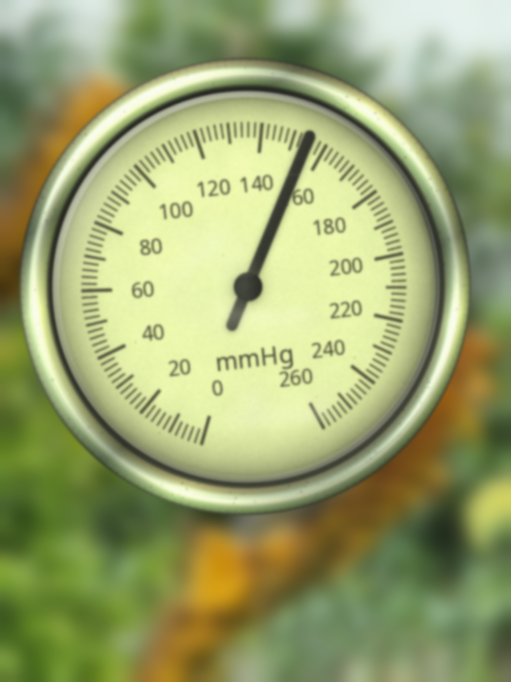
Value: 154mmHg
